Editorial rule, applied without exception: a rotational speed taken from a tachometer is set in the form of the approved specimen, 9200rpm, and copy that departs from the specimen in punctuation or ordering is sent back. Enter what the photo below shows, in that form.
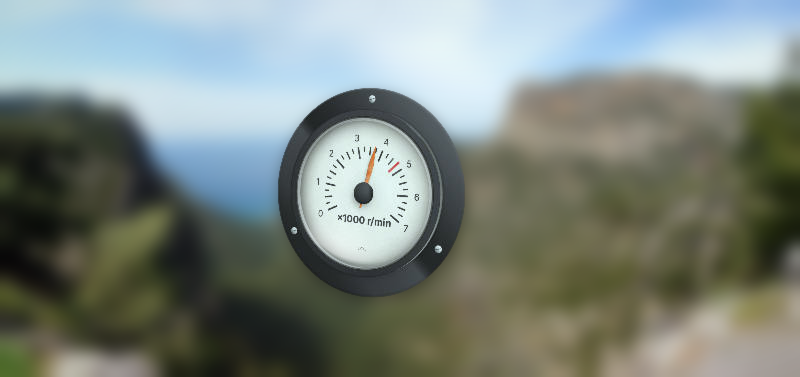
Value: 3750rpm
